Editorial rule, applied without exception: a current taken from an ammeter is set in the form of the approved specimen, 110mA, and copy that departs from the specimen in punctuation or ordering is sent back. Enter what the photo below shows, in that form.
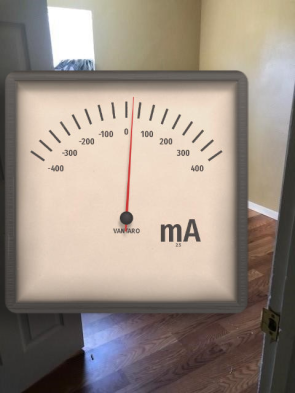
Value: 25mA
